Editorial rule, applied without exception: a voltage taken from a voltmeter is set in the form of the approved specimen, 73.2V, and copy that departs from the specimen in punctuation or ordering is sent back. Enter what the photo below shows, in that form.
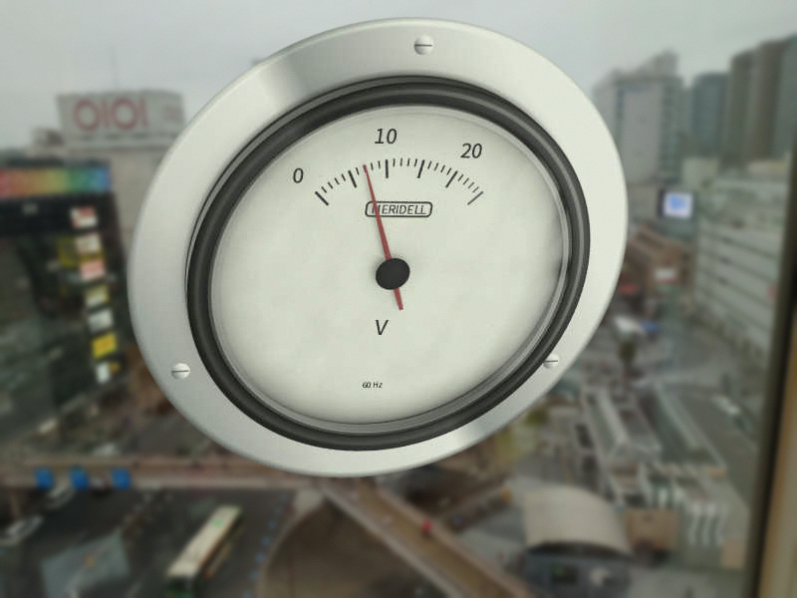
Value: 7V
